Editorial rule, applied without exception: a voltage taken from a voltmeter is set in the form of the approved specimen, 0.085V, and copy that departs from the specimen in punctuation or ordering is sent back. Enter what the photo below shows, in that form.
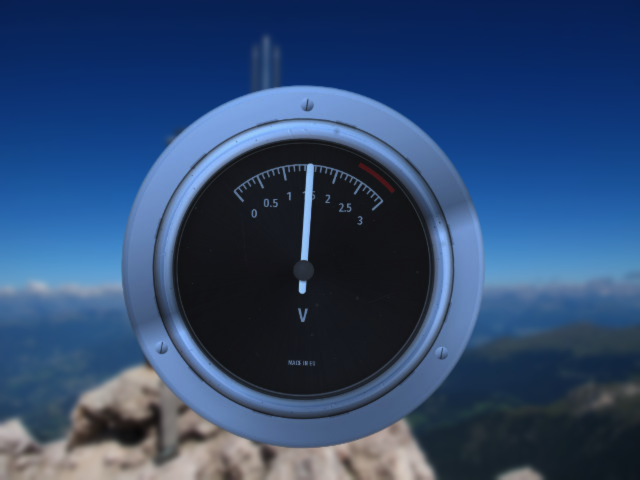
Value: 1.5V
